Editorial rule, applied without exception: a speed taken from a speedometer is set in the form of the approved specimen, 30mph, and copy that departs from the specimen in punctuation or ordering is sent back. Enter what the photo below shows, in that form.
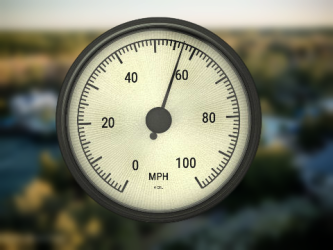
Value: 57mph
